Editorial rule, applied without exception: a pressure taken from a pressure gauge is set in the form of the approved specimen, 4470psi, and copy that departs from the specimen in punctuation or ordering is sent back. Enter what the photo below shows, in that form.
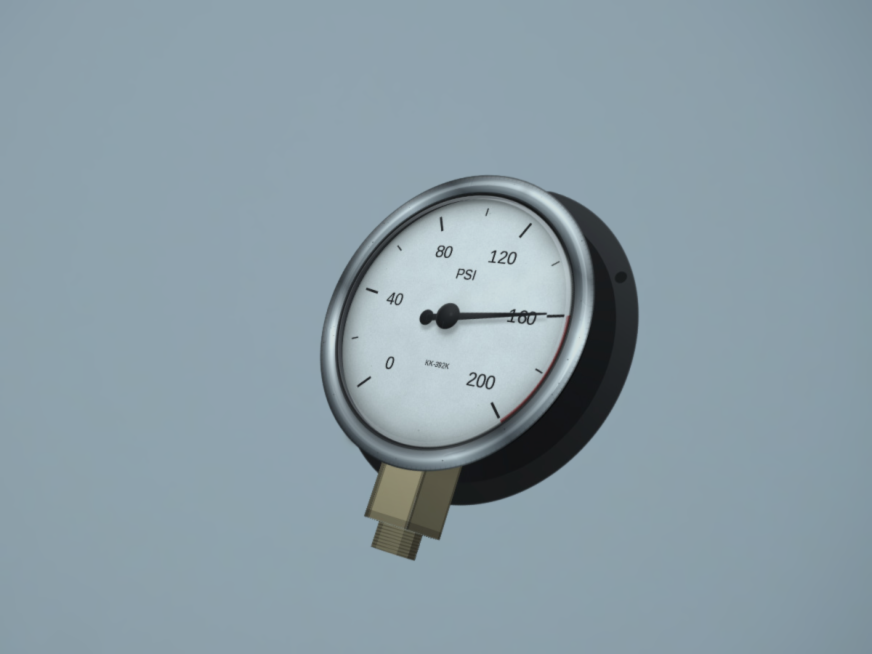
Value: 160psi
